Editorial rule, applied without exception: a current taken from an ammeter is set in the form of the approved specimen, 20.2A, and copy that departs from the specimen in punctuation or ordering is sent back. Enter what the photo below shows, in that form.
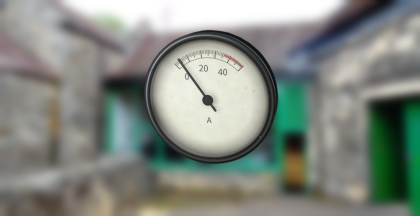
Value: 5A
